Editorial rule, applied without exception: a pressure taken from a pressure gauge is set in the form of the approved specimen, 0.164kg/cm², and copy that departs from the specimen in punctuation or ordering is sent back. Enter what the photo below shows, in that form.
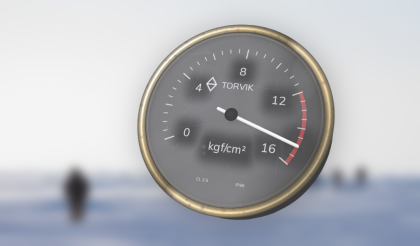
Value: 15kg/cm²
